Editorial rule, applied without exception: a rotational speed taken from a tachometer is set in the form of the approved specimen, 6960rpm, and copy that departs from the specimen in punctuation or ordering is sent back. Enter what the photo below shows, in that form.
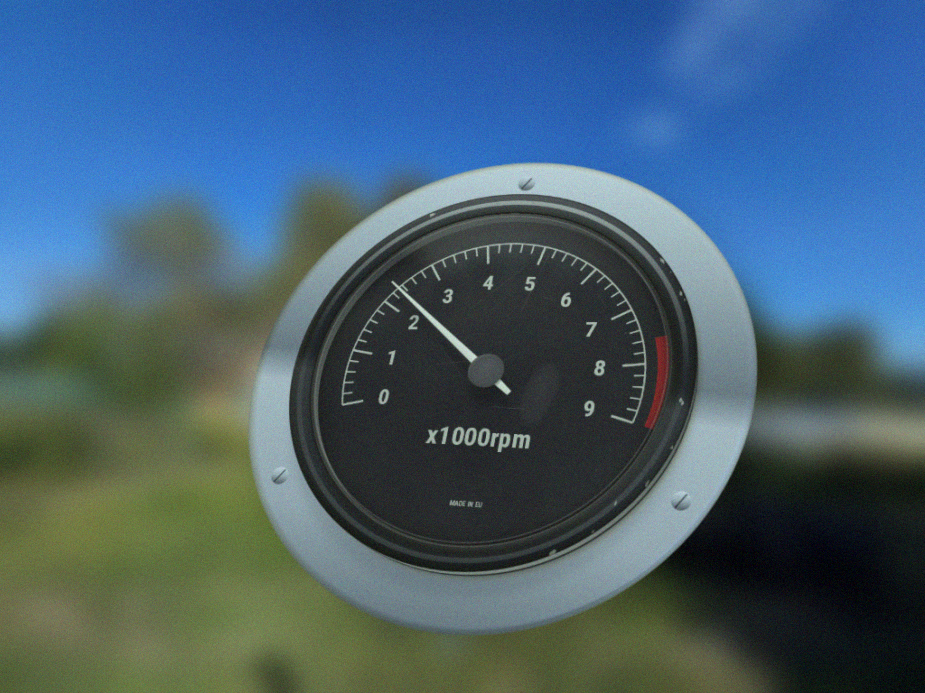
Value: 2300rpm
